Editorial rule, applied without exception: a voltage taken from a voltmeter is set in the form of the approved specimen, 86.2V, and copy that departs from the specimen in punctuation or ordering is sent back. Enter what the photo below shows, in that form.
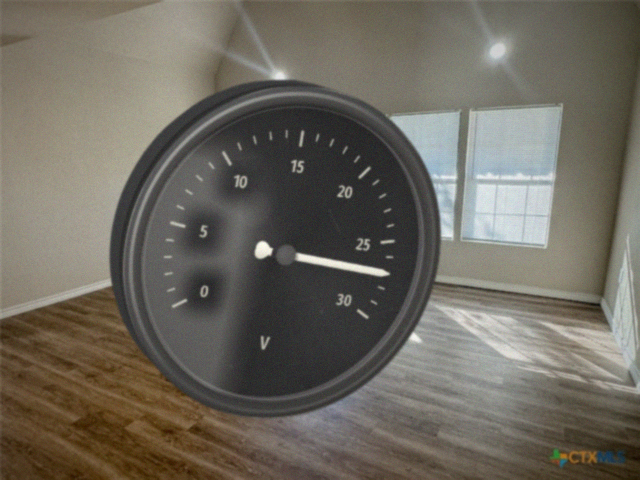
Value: 27V
